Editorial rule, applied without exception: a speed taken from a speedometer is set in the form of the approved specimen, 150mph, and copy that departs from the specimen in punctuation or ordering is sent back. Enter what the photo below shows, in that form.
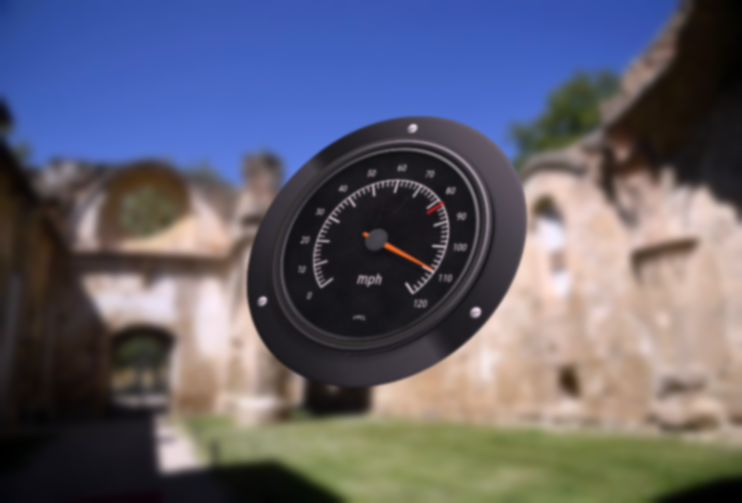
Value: 110mph
